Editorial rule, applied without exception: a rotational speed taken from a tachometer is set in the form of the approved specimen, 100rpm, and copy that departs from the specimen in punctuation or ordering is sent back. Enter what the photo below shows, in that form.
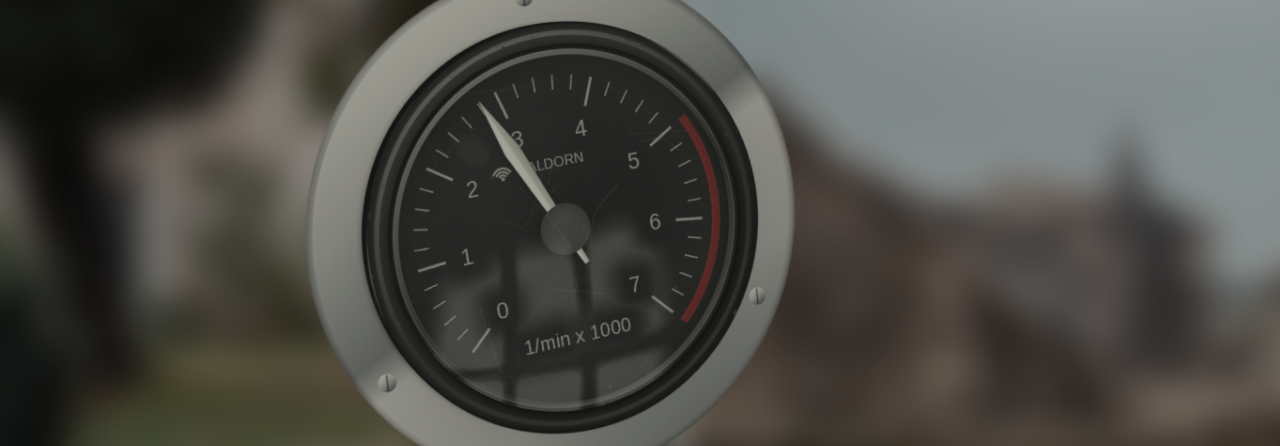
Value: 2800rpm
